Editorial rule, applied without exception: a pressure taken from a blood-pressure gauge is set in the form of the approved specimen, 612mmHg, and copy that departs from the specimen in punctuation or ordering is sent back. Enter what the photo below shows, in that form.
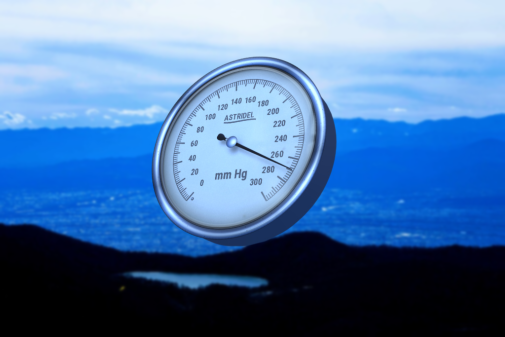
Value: 270mmHg
